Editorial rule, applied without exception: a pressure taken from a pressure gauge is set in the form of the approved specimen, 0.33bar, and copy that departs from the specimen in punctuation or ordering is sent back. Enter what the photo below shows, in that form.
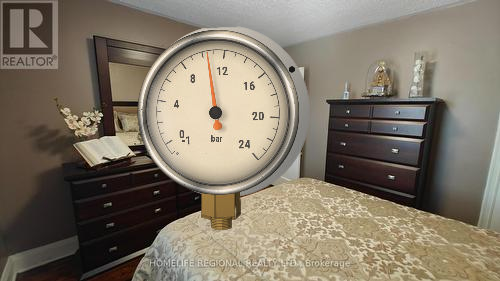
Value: 10.5bar
